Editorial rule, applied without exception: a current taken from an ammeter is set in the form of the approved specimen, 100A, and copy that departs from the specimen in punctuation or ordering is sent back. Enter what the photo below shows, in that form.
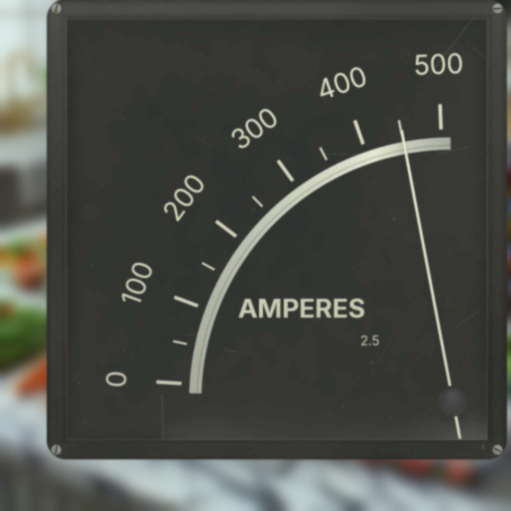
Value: 450A
